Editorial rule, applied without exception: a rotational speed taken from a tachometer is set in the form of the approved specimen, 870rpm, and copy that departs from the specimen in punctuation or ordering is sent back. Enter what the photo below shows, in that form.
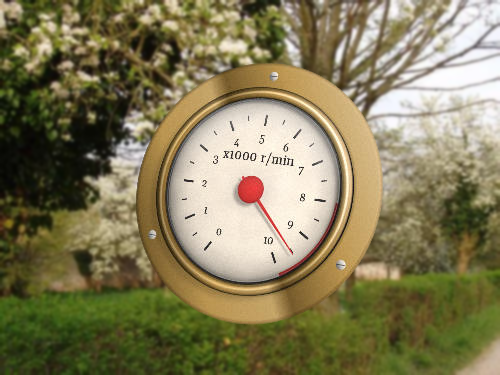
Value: 9500rpm
